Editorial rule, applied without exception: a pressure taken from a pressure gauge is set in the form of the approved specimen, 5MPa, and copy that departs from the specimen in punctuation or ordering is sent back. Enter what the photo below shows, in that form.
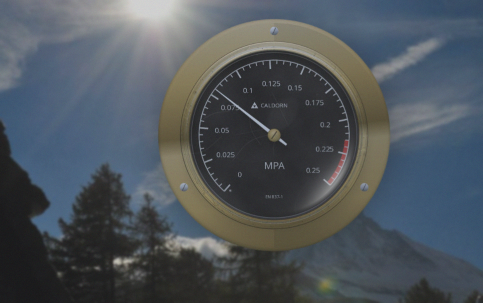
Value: 0.08MPa
